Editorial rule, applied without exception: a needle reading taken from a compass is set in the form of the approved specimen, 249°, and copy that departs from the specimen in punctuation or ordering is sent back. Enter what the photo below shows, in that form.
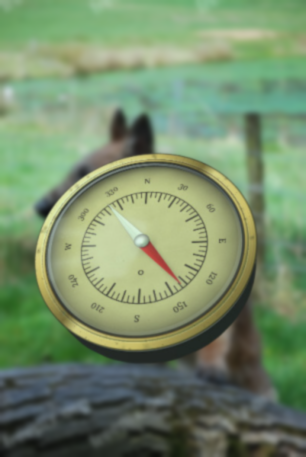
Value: 140°
